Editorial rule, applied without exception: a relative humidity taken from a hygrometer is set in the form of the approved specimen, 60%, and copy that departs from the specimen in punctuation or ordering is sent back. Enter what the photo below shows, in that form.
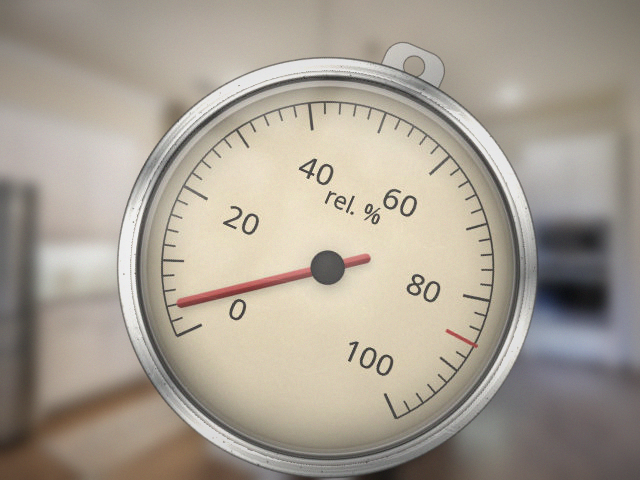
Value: 4%
